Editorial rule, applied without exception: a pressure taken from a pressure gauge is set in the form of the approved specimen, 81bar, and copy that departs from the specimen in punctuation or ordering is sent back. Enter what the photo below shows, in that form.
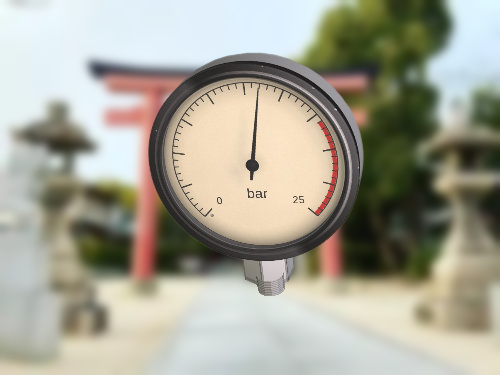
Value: 13.5bar
